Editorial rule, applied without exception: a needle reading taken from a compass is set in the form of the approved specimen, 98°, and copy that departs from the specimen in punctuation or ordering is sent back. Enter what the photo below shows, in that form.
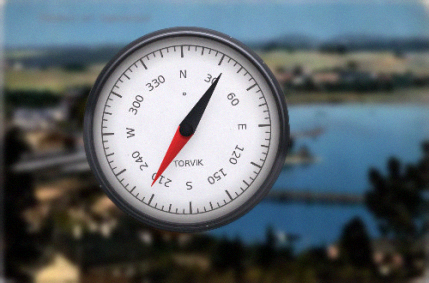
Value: 215°
